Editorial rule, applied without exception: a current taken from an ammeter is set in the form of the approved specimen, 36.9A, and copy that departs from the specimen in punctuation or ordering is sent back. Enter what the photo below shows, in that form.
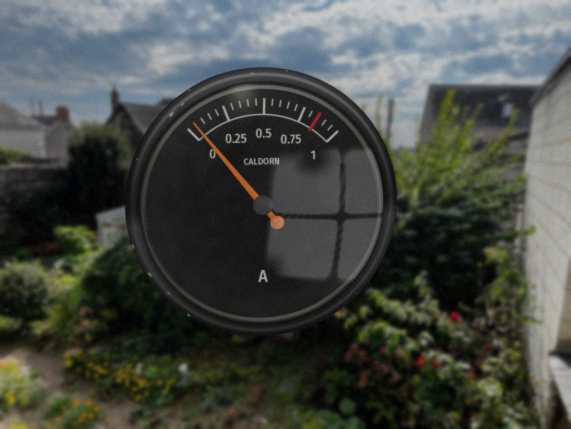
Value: 0.05A
